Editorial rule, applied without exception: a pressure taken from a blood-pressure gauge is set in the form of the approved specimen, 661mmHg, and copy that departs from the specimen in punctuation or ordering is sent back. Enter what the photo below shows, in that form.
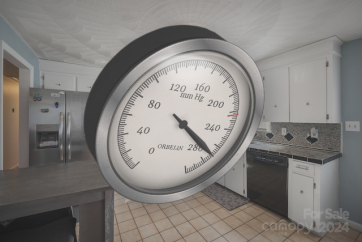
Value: 270mmHg
